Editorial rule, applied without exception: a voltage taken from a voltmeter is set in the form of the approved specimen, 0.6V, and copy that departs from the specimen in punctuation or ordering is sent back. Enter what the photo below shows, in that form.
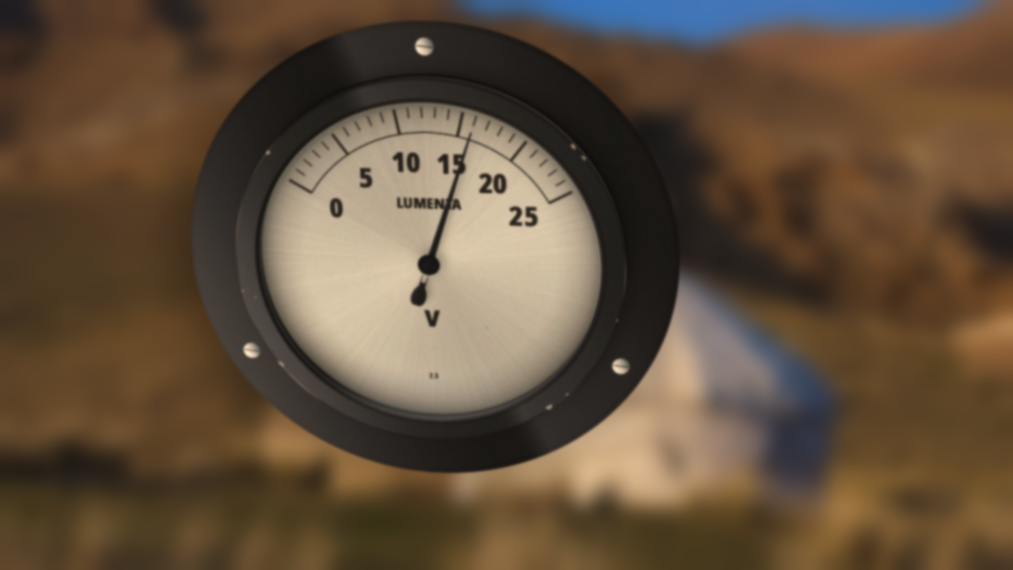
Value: 16V
